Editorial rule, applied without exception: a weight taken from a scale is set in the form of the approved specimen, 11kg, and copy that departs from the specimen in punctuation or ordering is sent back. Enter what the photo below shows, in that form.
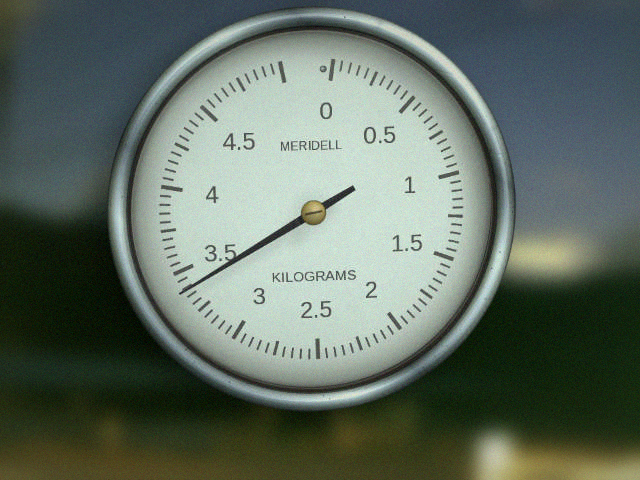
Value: 3.4kg
